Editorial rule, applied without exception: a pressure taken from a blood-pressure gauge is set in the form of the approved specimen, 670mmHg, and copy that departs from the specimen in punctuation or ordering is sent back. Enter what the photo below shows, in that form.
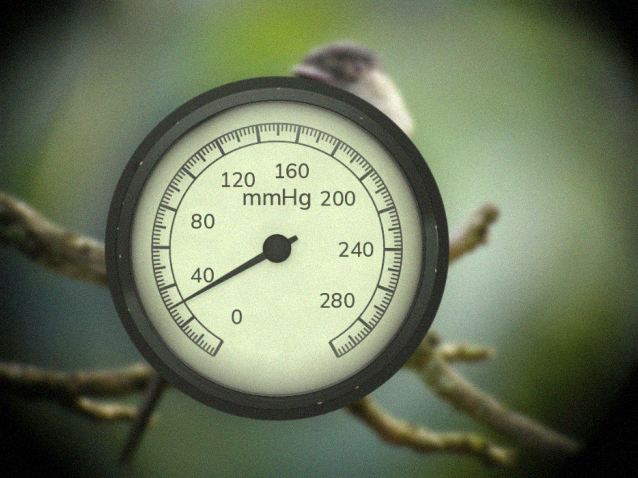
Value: 30mmHg
